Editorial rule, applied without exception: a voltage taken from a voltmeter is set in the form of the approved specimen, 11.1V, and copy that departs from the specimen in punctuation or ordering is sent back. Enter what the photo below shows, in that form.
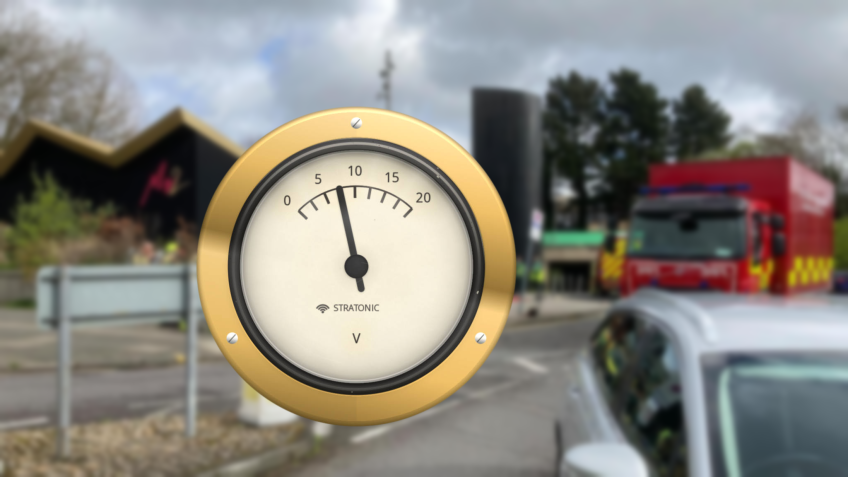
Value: 7.5V
